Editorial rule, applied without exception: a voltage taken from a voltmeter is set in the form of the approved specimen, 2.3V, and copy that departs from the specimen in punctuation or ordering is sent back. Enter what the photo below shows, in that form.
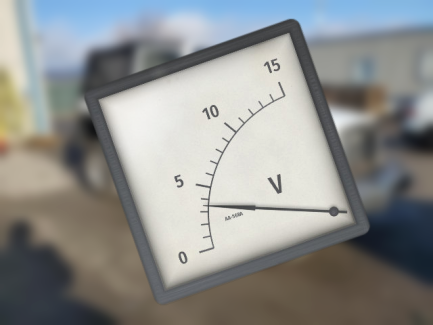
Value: 3.5V
